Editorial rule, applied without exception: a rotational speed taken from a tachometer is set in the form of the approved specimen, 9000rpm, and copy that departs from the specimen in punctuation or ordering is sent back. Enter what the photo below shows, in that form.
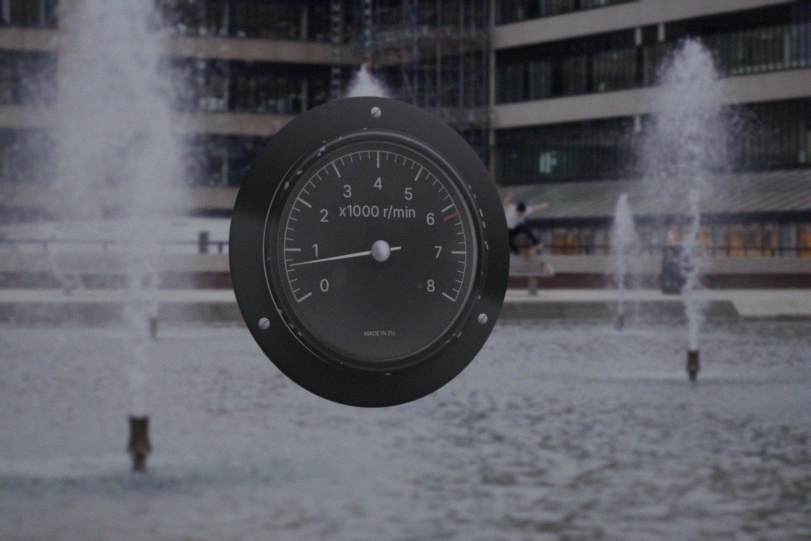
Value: 700rpm
